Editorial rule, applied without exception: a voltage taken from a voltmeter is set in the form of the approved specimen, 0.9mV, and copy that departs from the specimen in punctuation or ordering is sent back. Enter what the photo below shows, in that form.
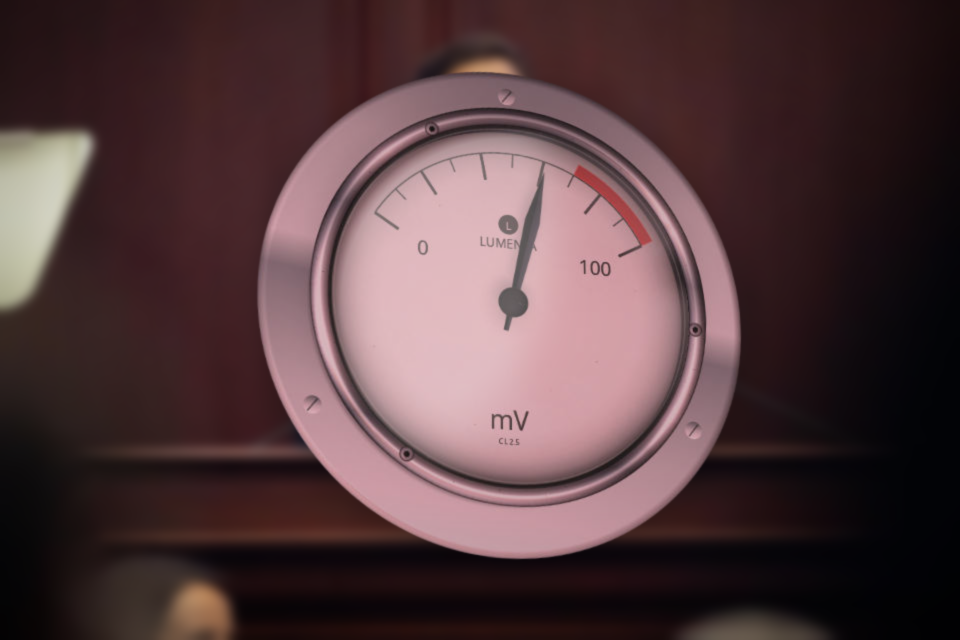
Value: 60mV
